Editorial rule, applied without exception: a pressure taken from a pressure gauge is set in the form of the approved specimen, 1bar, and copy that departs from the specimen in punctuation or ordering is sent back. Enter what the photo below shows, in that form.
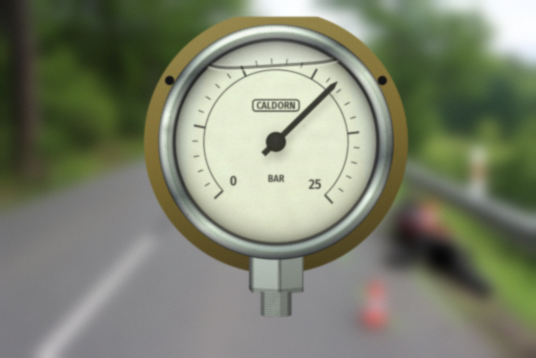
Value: 16.5bar
